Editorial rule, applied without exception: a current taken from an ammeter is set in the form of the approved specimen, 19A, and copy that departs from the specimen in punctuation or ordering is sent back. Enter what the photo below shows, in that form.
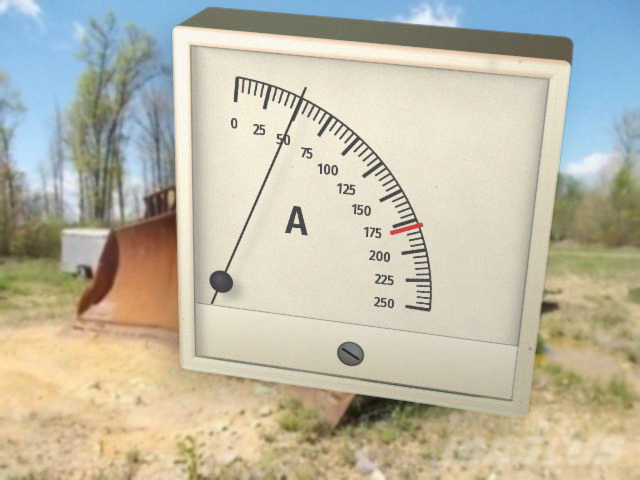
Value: 50A
